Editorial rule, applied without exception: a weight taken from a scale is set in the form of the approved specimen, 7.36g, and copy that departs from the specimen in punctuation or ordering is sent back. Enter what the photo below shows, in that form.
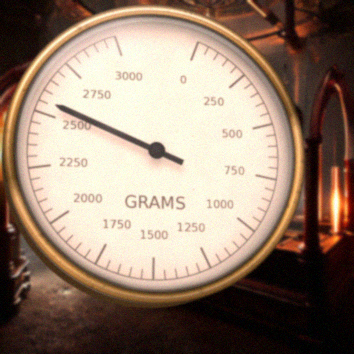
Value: 2550g
